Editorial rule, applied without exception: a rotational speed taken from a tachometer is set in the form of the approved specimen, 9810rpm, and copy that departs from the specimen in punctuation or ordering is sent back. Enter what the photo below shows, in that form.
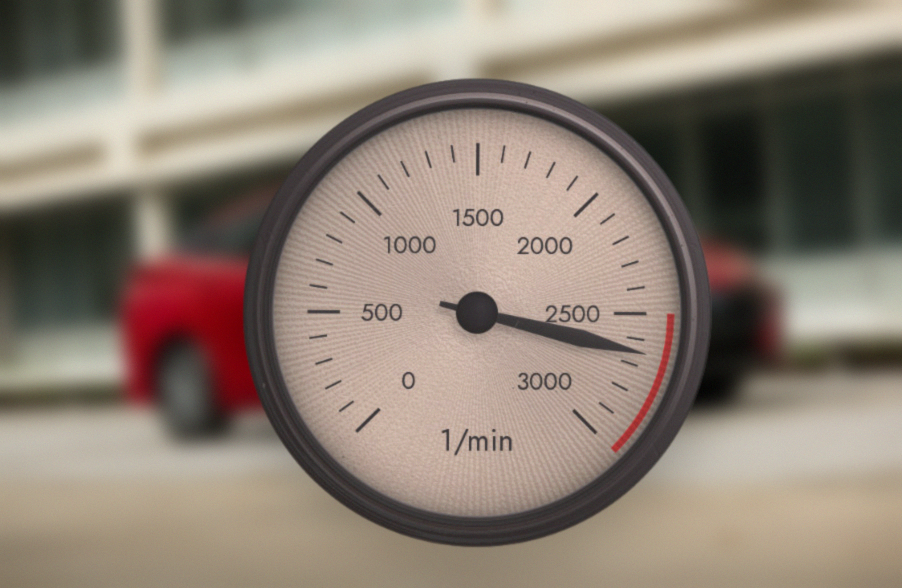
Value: 2650rpm
